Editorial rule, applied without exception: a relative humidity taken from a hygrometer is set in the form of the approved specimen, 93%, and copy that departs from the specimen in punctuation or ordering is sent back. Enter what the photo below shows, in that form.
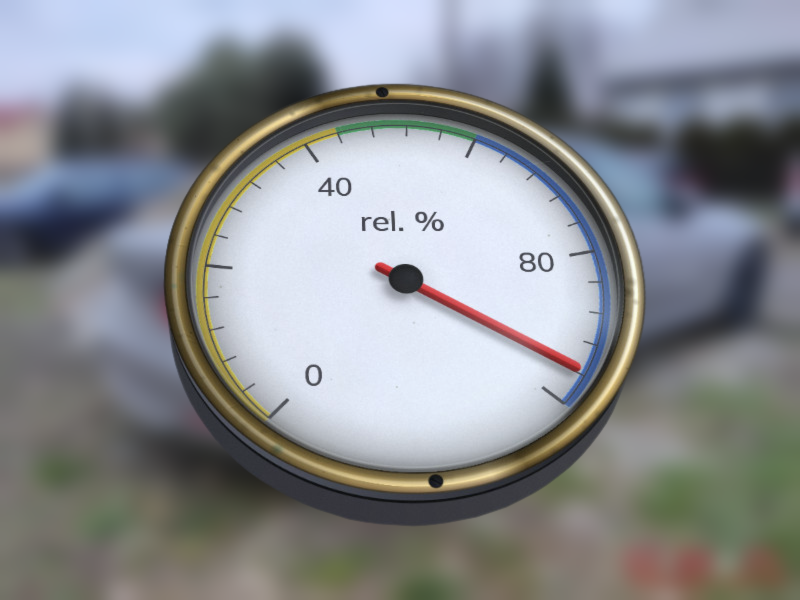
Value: 96%
